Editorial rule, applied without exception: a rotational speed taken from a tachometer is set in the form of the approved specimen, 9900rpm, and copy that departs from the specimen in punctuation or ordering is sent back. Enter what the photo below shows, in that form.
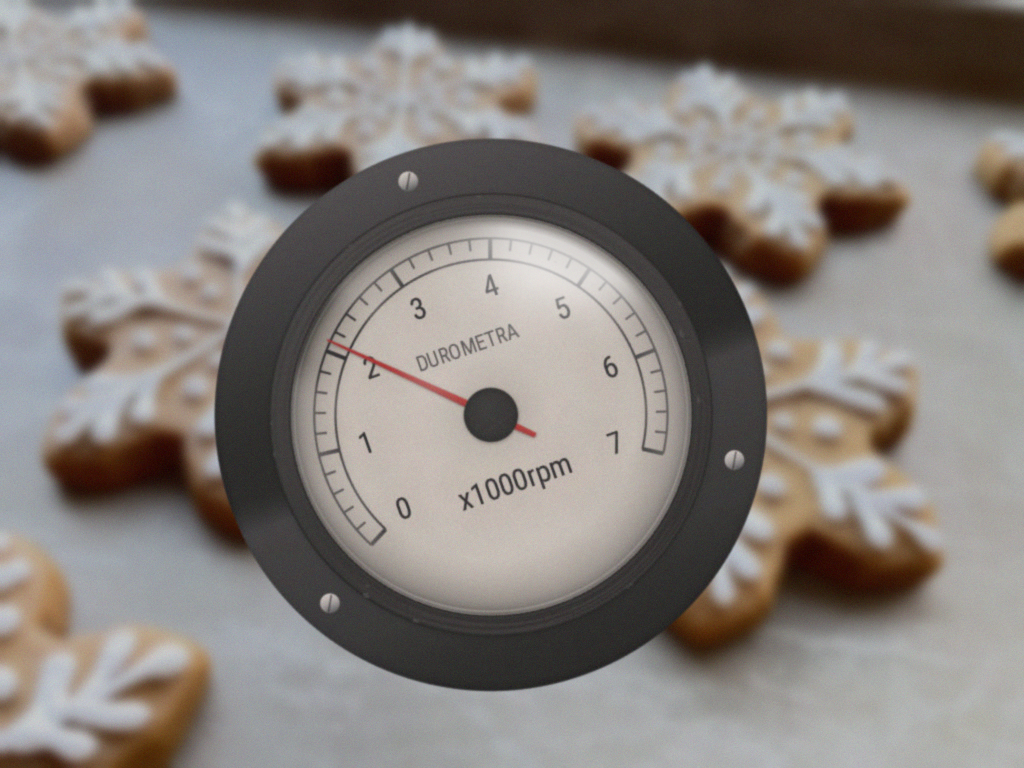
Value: 2100rpm
